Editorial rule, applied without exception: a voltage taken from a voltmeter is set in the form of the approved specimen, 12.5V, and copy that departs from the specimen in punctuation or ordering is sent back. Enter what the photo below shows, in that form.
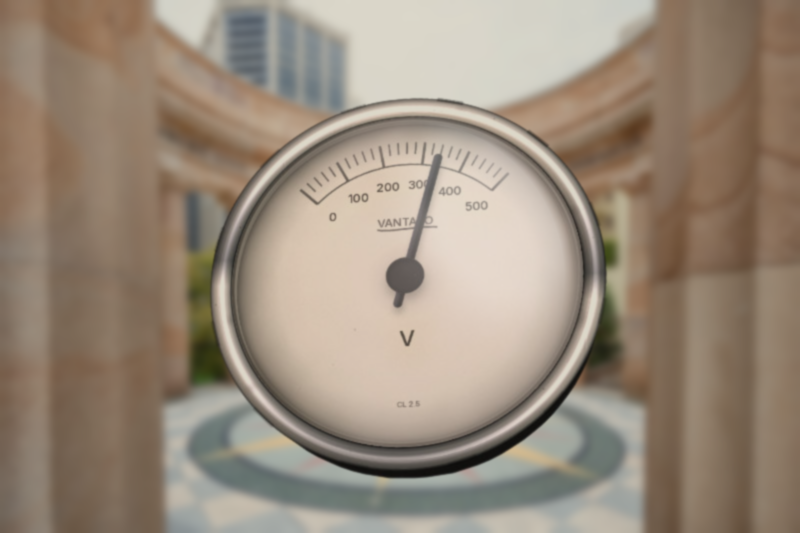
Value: 340V
